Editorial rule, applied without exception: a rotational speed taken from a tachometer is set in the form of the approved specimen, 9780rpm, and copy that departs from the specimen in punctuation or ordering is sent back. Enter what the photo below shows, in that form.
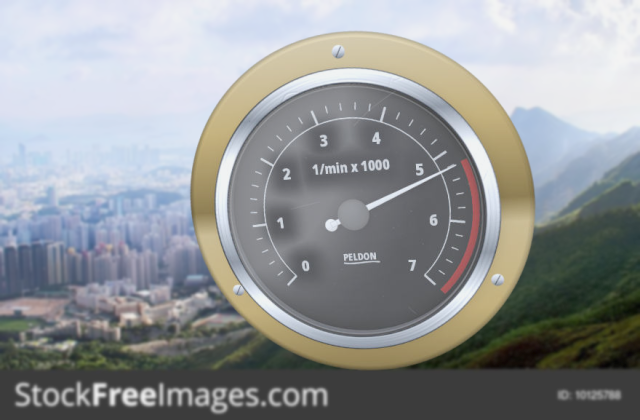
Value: 5200rpm
